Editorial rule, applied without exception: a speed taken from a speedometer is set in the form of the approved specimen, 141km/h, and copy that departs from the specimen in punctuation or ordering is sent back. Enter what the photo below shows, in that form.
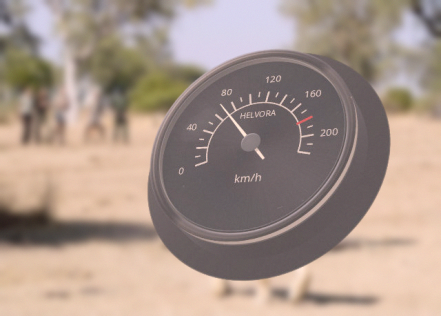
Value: 70km/h
